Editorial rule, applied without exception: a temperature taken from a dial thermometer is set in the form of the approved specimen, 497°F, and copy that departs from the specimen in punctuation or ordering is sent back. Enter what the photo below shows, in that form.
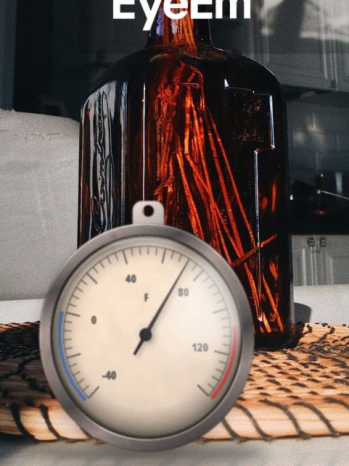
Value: 72°F
